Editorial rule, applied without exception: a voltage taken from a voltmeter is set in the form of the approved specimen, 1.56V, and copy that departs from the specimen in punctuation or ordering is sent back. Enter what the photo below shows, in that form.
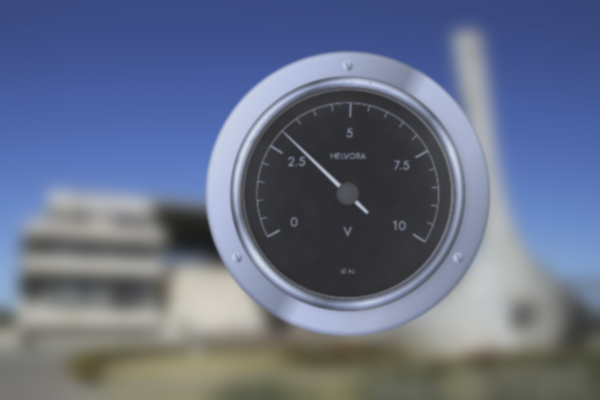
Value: 3V
